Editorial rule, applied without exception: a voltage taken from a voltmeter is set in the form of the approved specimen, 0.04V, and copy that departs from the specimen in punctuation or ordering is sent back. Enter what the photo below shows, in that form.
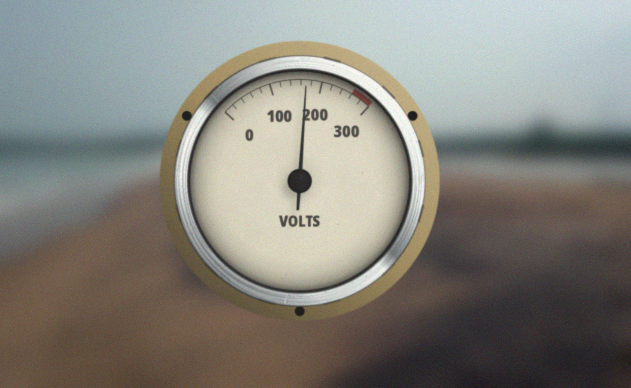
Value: 170V
